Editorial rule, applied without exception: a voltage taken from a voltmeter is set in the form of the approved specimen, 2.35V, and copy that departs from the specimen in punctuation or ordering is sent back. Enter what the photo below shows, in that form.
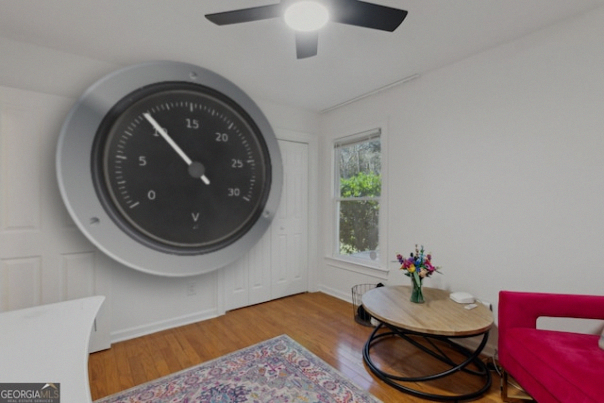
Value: 10V
